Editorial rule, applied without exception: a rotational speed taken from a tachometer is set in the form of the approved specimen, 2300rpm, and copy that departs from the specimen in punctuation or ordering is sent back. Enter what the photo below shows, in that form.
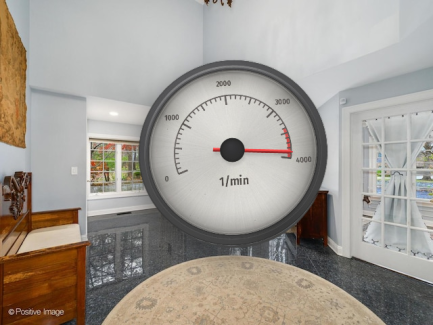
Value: 3900rpm
